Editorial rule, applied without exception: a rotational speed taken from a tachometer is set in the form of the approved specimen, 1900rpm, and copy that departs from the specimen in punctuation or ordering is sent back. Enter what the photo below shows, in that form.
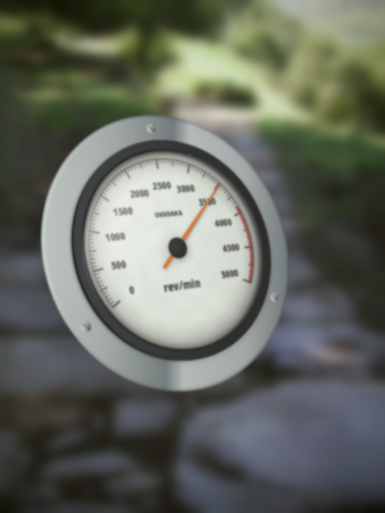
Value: 3500rpm
